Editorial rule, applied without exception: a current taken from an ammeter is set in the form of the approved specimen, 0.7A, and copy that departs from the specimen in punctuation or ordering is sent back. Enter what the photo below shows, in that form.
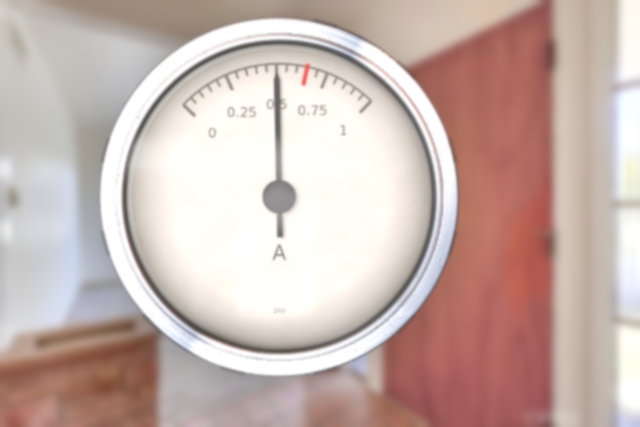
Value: 0.5A
